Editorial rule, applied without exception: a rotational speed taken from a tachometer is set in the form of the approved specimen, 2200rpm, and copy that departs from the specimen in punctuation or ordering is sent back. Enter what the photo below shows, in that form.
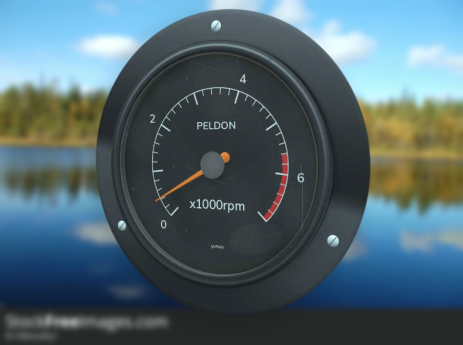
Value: 400rpm
